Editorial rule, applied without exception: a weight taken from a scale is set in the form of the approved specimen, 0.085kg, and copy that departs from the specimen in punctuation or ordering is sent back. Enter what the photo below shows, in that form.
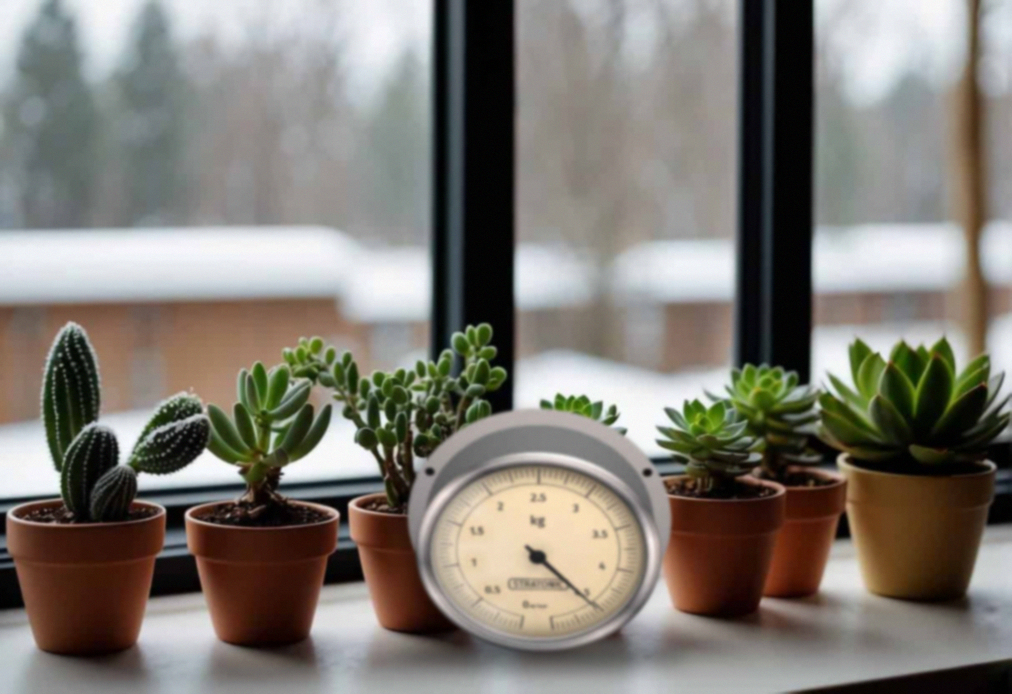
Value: 4.5kg
